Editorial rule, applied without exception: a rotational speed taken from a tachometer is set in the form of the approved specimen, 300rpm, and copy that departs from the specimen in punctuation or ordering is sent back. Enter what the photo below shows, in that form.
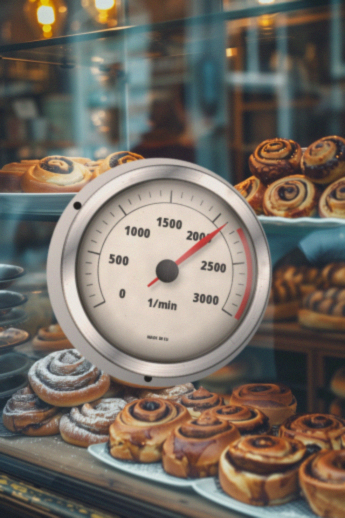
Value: 2100rpm
